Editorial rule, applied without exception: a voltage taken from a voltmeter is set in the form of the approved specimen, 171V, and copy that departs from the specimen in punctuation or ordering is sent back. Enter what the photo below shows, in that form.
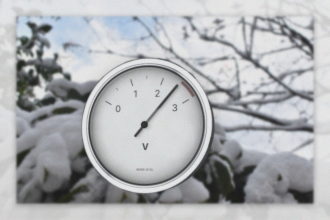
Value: 2.5V
